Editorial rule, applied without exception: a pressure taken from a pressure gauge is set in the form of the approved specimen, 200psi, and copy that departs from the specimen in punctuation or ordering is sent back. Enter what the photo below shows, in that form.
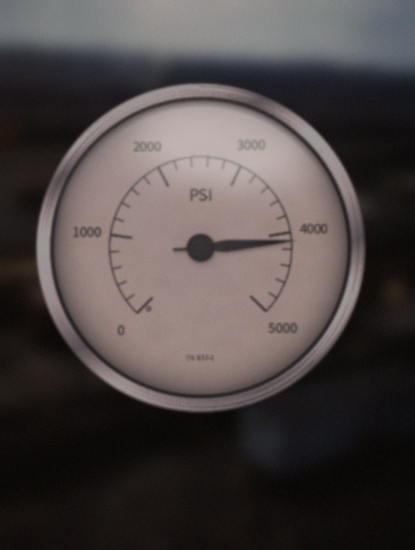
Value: 4100psi
